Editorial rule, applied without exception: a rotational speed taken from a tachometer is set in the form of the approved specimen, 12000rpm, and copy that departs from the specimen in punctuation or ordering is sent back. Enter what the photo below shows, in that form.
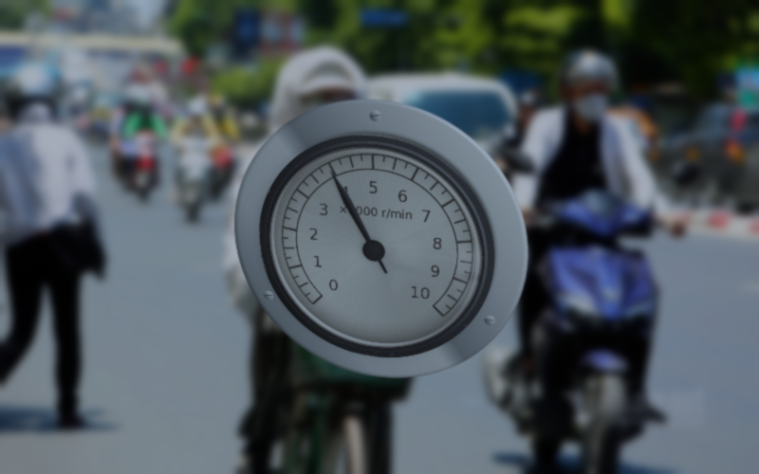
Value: 4000rpm
